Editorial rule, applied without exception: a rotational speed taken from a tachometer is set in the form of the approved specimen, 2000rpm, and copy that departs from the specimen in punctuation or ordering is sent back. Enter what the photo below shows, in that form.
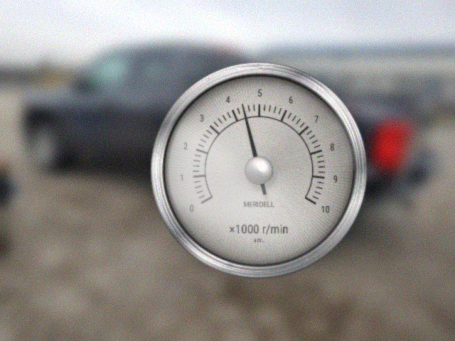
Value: 4400rpm
